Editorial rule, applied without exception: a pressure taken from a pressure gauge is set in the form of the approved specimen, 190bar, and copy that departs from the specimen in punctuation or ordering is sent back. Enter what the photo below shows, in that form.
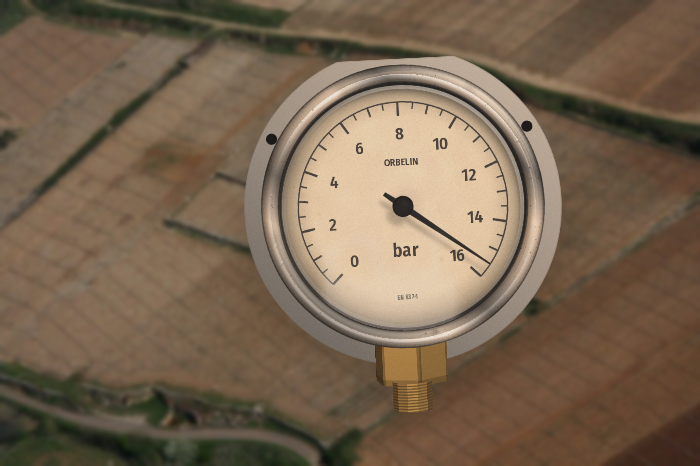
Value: 15.5bar
